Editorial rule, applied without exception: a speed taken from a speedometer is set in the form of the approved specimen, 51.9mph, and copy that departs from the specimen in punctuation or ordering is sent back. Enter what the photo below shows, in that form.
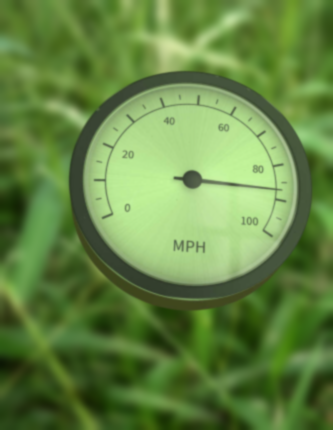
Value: 87.5mph
